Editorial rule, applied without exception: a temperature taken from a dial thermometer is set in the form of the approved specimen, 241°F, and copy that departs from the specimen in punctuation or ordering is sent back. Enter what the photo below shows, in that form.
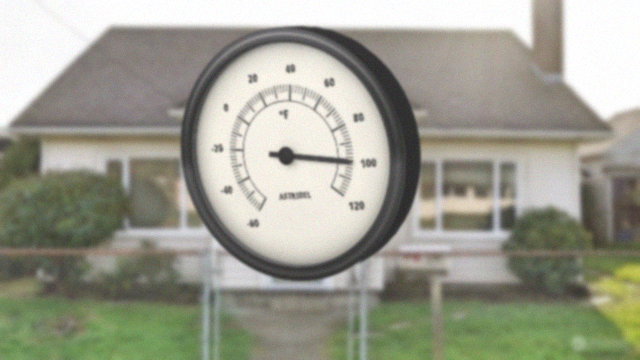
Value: 100°F
